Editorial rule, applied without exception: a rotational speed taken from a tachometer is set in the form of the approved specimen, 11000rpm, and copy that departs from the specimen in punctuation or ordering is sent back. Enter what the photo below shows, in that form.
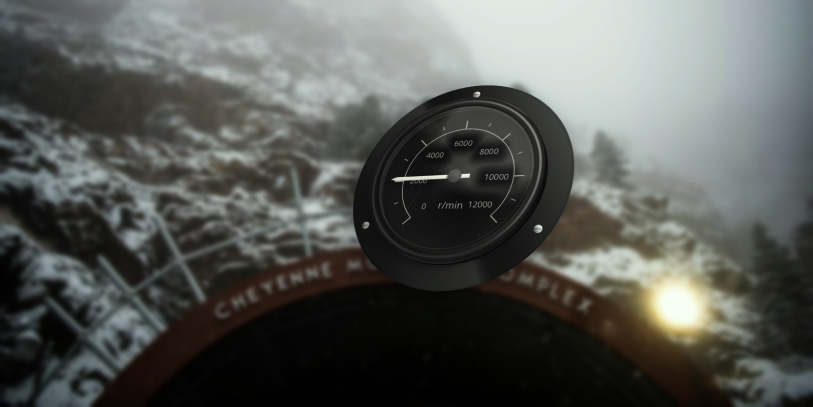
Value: 2000rpm
